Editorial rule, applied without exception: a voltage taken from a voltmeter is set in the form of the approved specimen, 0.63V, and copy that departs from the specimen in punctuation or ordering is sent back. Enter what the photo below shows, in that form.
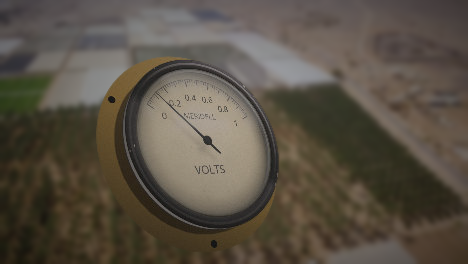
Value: 0.1V
